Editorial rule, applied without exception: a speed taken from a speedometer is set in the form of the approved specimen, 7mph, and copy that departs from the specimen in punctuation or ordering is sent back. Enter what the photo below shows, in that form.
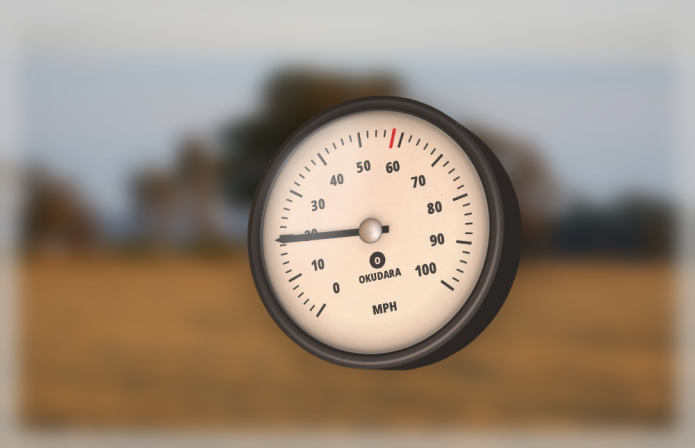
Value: 19mph
